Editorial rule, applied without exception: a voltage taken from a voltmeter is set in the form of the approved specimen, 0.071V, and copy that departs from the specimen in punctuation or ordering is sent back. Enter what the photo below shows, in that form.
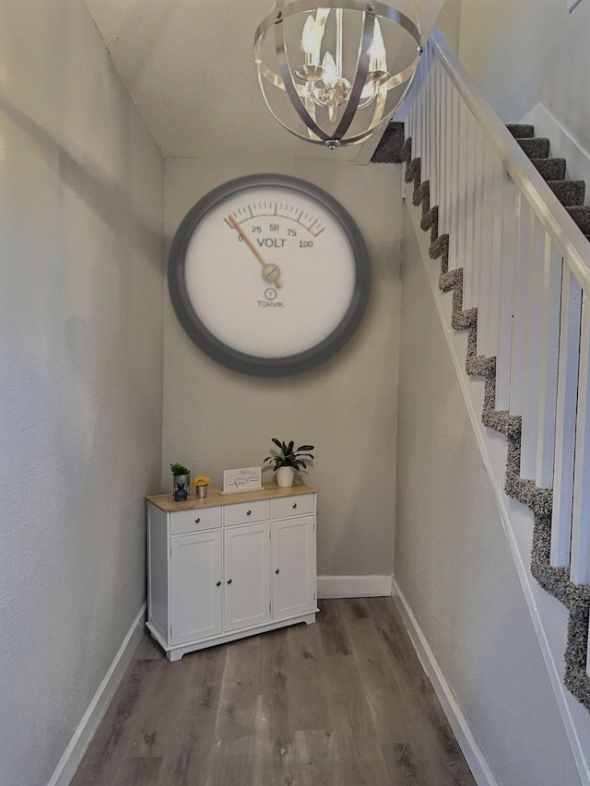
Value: 5V
